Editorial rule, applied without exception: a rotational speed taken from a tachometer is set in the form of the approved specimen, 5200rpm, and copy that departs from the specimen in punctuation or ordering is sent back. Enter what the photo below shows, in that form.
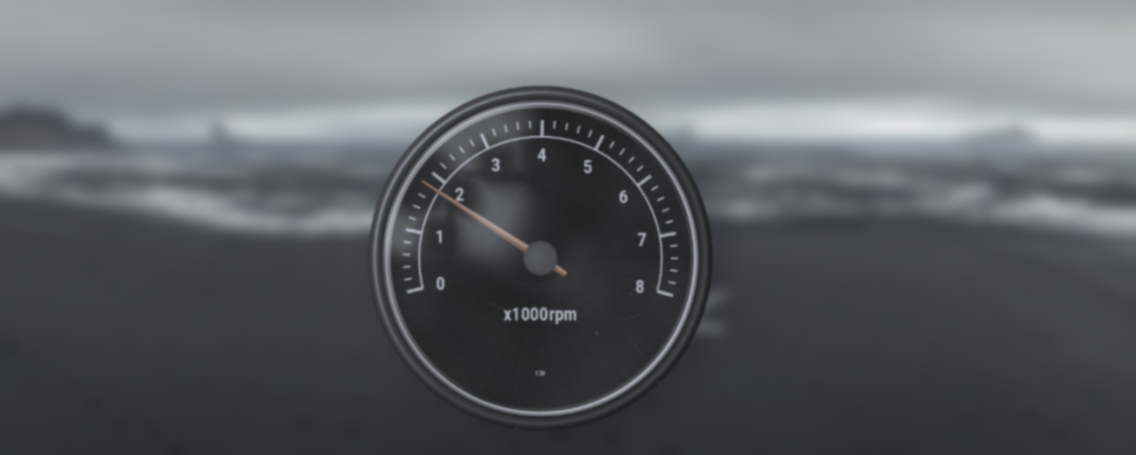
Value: 1800rpm
